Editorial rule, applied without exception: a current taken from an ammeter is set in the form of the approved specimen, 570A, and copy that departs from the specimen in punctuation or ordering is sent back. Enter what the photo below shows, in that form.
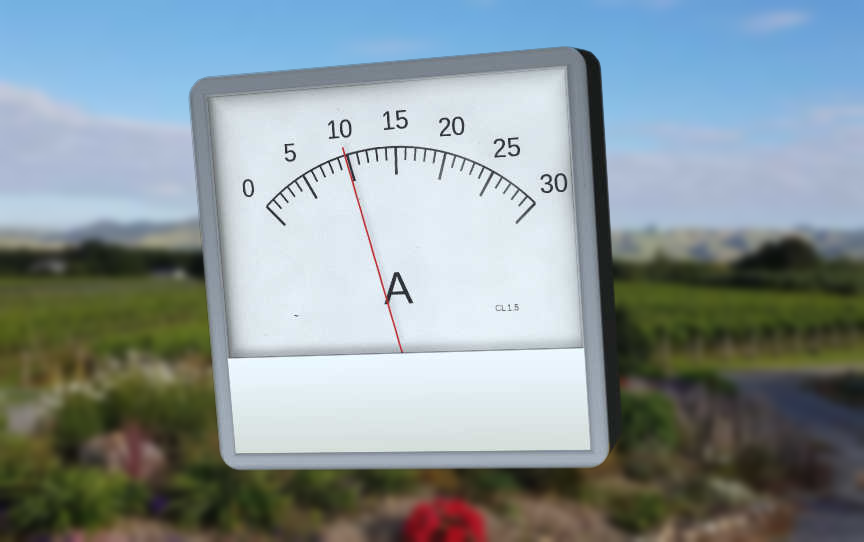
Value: 10A
